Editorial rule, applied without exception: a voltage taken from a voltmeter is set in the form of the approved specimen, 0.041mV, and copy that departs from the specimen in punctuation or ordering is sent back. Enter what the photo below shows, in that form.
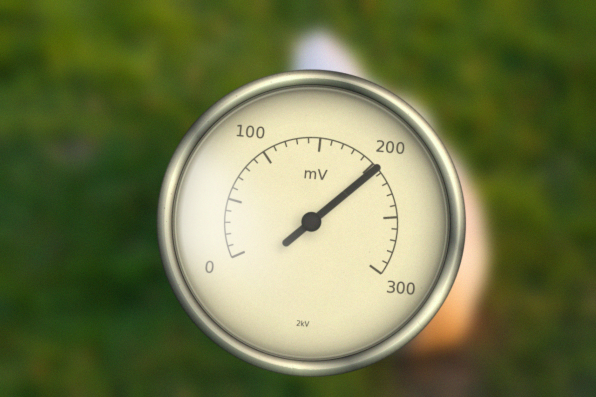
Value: 205mV
